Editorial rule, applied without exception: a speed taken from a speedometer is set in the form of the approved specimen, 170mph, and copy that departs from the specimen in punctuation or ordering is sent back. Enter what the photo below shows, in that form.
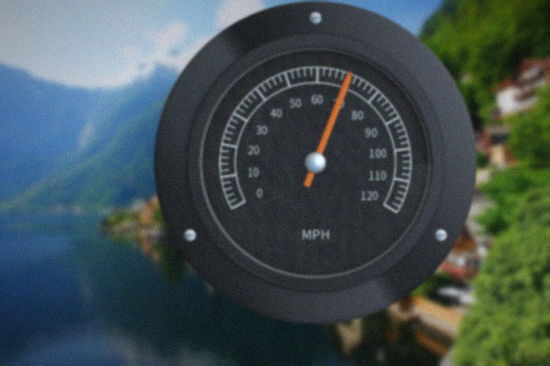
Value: 70mph
